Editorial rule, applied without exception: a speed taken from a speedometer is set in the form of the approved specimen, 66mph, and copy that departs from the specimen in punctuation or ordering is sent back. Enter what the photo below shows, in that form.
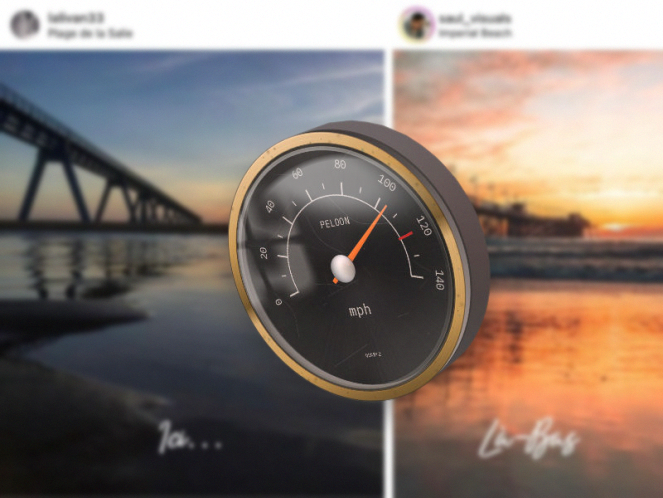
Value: 105mph
